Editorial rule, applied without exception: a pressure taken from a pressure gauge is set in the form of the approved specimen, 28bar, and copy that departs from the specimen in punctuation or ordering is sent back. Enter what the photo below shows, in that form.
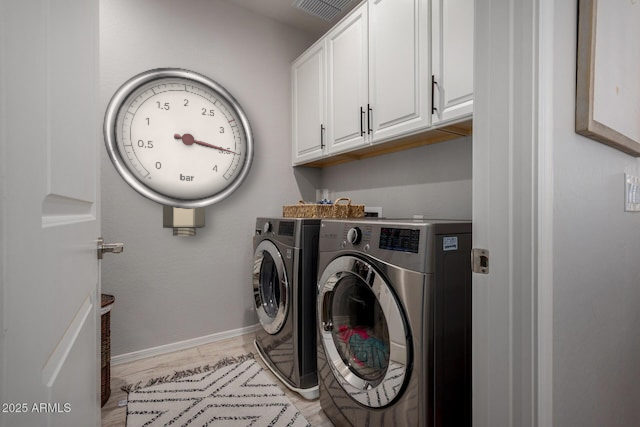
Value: 3.5bar
